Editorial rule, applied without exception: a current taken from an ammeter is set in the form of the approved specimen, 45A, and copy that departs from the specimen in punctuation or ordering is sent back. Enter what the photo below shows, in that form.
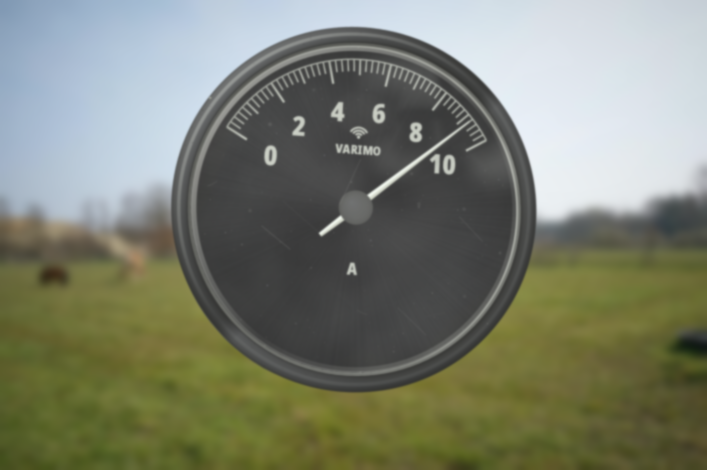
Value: 9.2A
